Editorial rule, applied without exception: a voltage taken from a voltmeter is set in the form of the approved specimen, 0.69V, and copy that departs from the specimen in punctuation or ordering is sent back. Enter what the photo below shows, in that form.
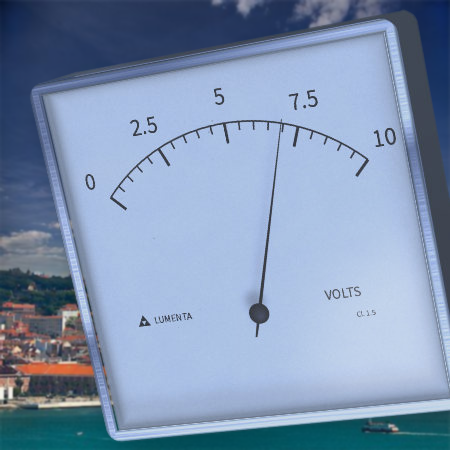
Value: 7V
